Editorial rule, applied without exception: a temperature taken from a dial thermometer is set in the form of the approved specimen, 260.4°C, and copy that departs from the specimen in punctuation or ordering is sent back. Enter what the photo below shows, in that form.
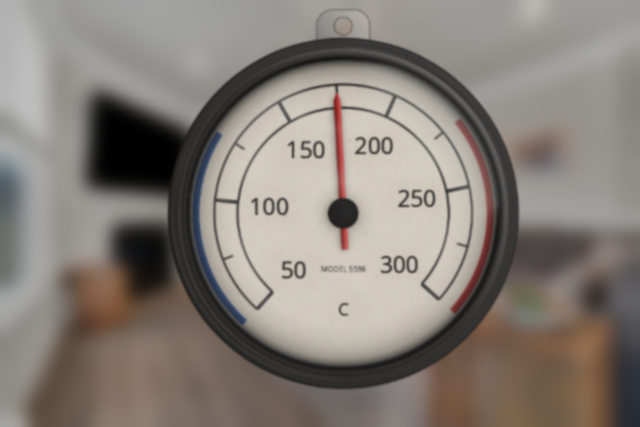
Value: 175°C
